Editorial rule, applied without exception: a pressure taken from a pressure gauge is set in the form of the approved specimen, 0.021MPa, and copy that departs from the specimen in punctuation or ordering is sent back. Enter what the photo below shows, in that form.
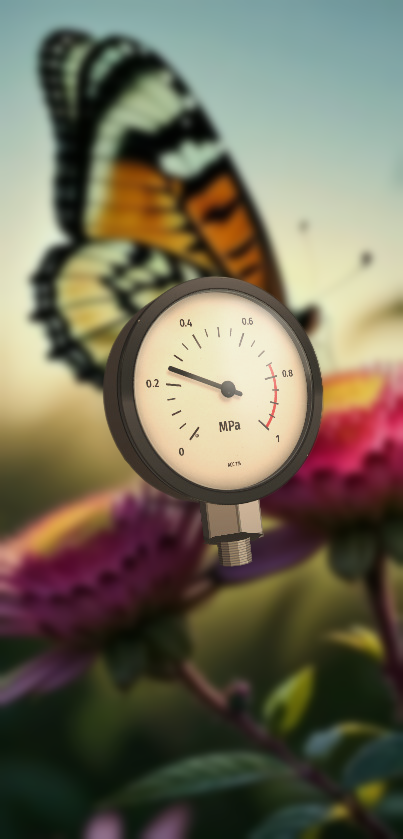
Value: 0.25MPa
